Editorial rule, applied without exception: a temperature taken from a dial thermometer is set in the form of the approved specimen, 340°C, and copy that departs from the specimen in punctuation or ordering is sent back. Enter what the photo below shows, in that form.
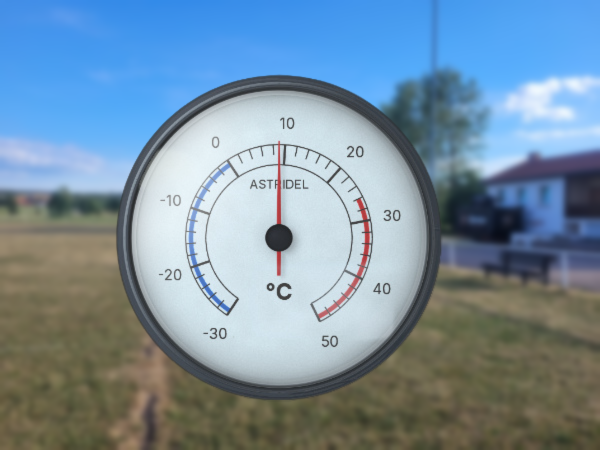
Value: 9°C
